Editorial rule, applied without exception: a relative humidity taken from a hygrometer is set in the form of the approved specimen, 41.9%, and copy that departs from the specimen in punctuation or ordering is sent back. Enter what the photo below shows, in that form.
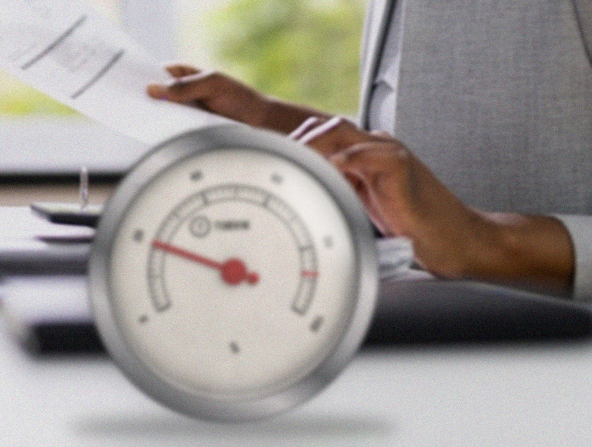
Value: 20%
